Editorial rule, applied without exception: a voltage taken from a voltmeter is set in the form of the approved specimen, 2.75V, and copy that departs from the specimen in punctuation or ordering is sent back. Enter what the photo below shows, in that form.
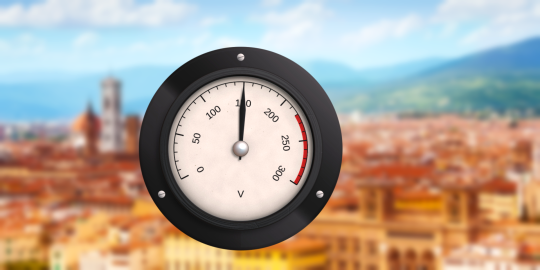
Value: 150V
